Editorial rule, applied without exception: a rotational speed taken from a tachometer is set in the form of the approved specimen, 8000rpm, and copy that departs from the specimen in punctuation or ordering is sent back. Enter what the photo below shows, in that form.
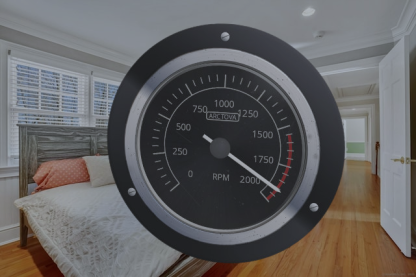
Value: 1900rpm
